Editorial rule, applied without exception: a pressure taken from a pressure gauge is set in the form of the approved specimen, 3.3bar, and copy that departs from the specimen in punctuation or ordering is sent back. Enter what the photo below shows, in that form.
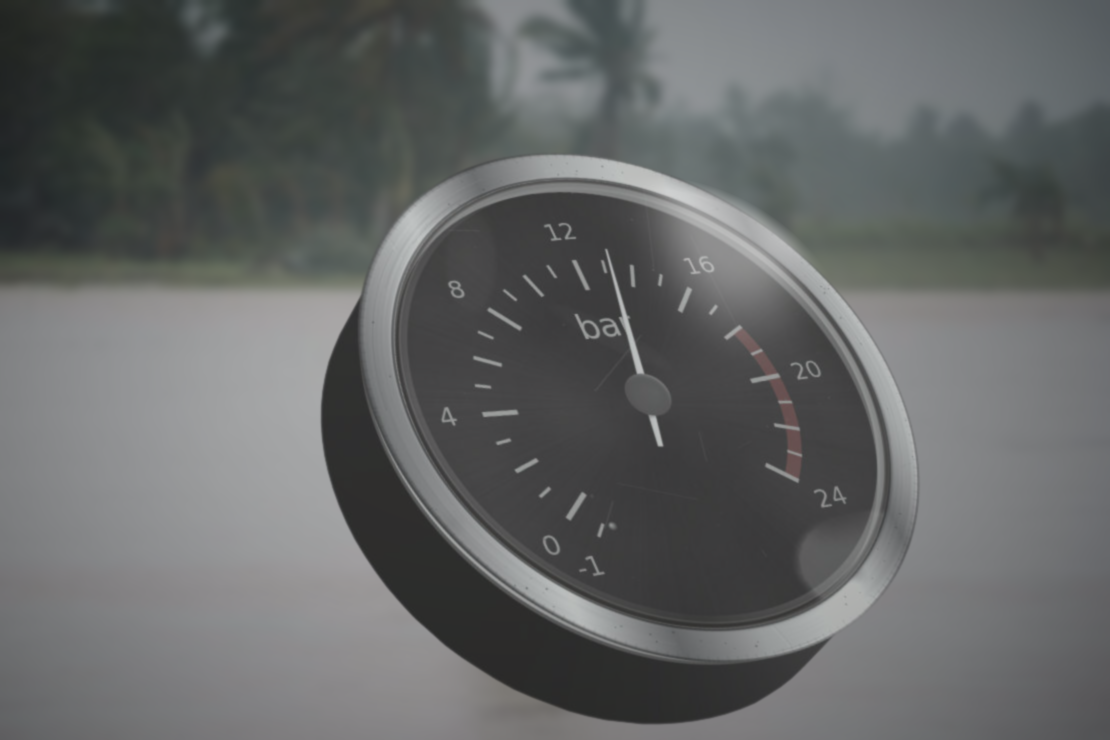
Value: 13bar
